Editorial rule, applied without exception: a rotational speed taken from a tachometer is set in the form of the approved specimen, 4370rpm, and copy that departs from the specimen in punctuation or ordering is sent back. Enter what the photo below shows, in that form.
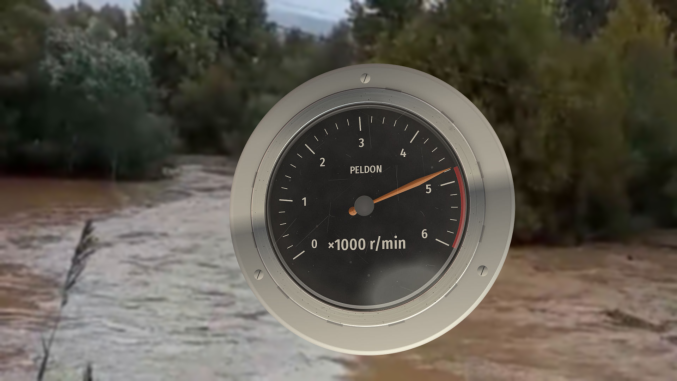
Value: 4800rpm
